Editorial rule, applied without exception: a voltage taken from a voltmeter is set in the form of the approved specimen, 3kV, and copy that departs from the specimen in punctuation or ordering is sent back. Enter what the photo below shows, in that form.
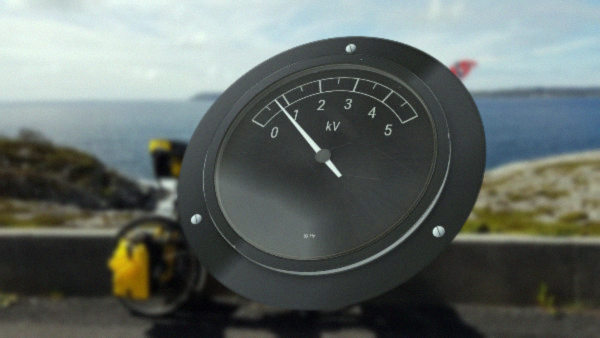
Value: 0.75kV
